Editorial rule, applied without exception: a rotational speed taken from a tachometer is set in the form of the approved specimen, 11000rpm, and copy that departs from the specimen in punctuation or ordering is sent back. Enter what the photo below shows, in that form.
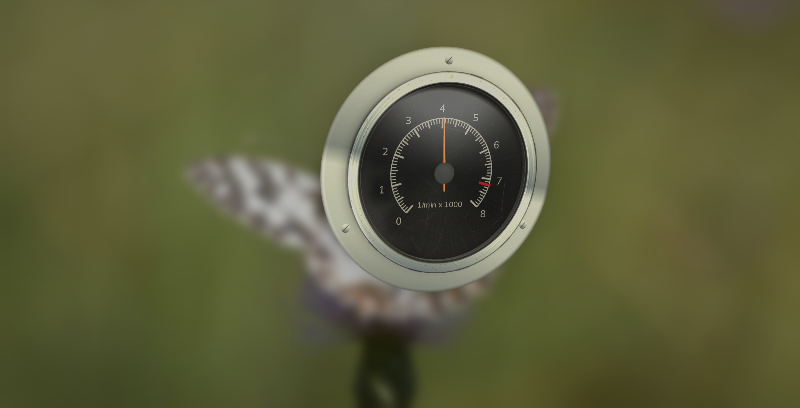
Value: 4000rpm
